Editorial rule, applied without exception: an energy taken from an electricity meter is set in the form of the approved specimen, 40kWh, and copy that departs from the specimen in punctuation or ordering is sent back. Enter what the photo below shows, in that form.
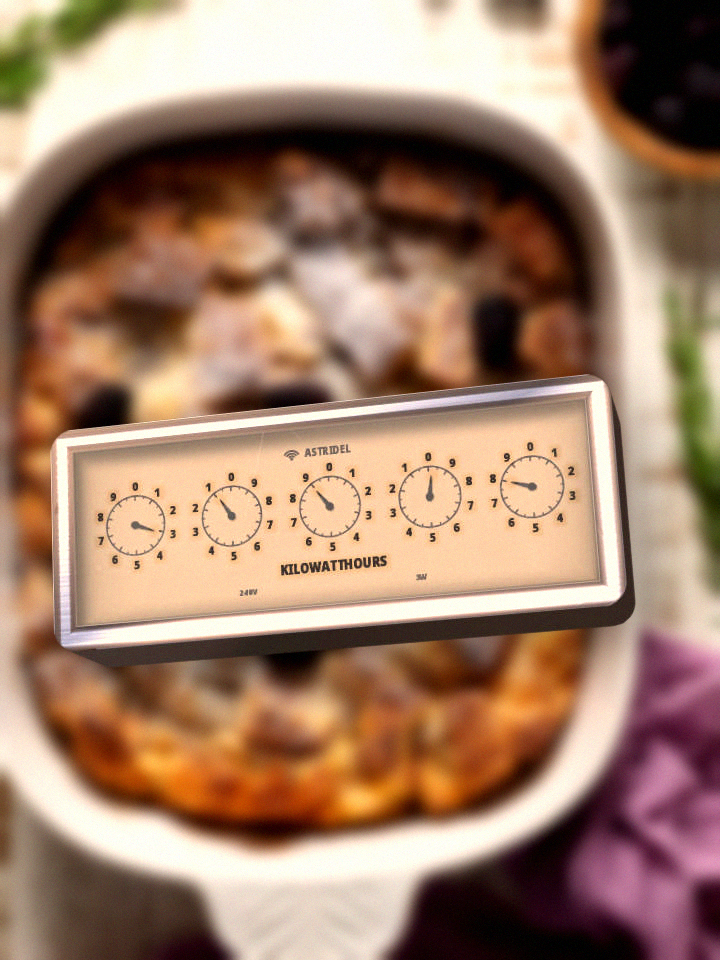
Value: 30898kWh
